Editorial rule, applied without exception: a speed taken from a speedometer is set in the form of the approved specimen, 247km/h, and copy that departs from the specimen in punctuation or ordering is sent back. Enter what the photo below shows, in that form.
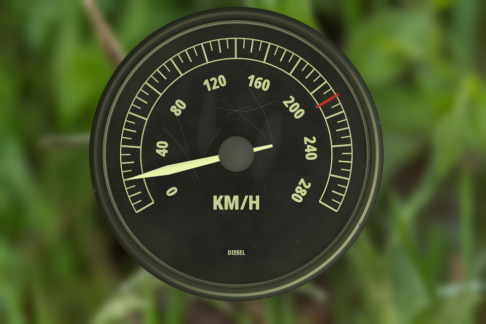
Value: 20km/h
